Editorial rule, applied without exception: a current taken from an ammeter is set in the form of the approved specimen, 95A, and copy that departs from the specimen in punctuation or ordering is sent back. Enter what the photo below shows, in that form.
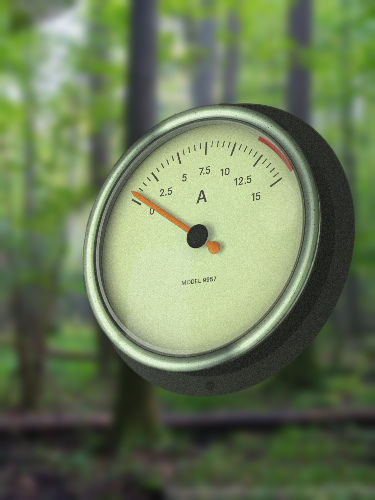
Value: 0.5A
